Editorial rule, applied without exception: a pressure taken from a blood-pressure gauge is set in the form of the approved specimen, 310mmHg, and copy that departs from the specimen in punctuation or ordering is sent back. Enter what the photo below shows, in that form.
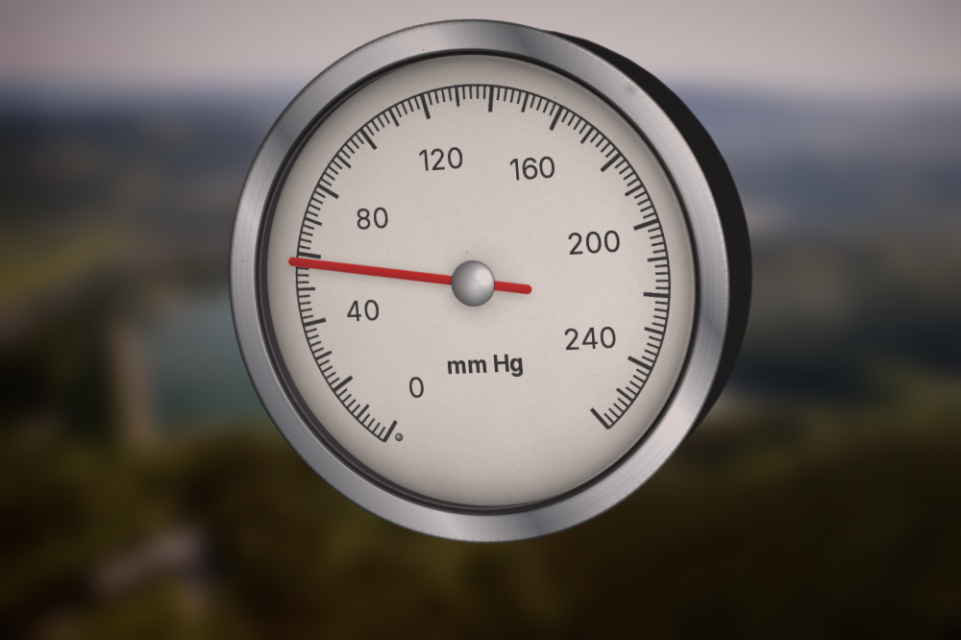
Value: 58mmHg
